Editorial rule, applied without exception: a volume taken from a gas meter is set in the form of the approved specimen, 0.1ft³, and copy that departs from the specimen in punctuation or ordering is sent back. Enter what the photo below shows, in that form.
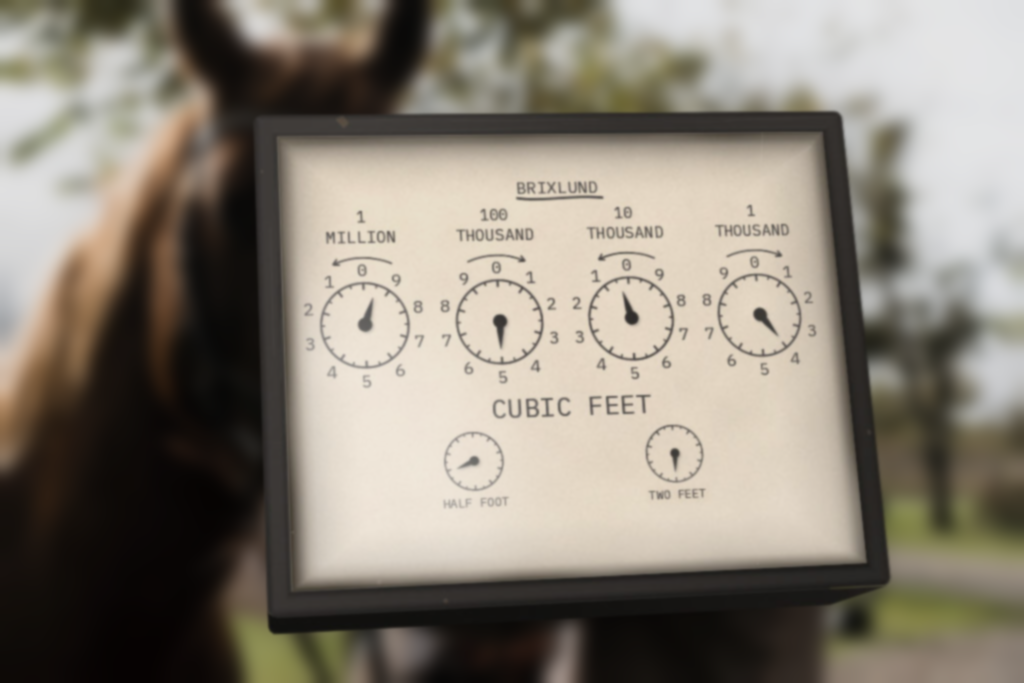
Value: 950400ft³
